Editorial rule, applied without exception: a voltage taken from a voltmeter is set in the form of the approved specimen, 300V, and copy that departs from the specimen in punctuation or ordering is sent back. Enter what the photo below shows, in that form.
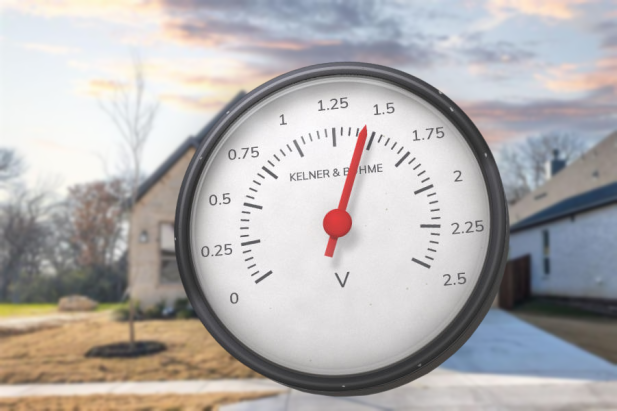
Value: 1.45V
